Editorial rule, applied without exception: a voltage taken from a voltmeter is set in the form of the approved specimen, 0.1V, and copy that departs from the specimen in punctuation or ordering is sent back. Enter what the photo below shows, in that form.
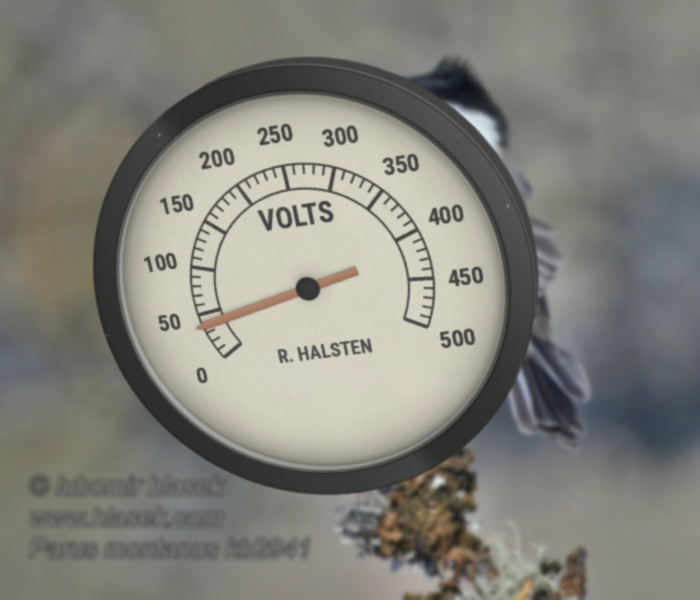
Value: 40V
